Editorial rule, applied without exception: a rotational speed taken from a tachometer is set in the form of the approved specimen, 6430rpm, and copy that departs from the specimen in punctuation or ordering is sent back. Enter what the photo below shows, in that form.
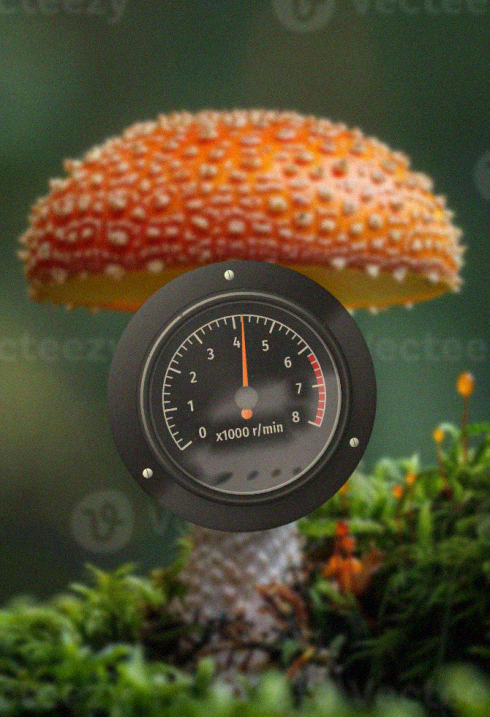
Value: 4200rpm
